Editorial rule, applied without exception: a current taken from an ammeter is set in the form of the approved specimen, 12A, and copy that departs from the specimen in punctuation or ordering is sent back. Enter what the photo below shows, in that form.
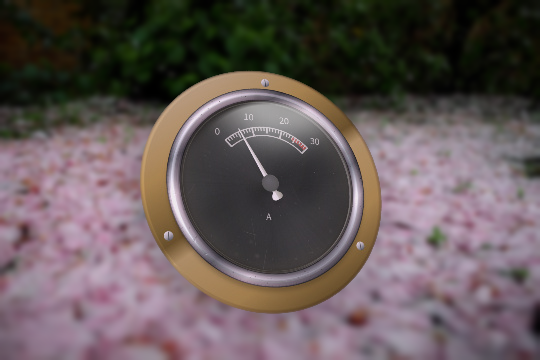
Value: 5A
